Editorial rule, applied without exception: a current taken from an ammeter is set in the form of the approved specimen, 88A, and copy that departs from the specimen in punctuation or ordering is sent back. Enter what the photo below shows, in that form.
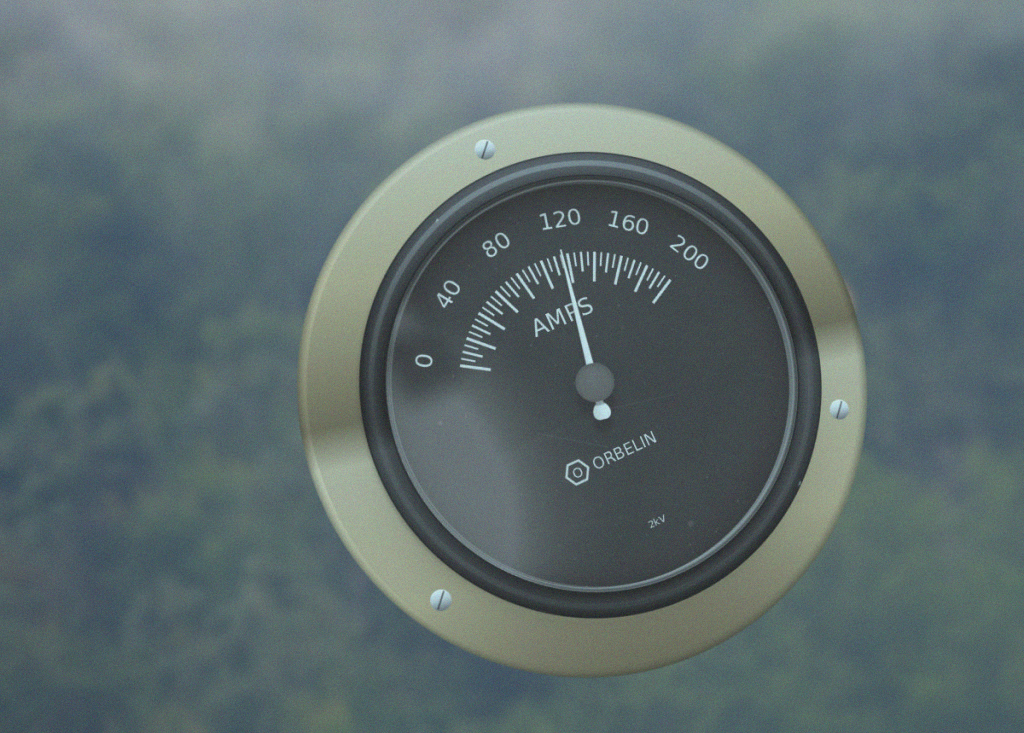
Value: 115A
